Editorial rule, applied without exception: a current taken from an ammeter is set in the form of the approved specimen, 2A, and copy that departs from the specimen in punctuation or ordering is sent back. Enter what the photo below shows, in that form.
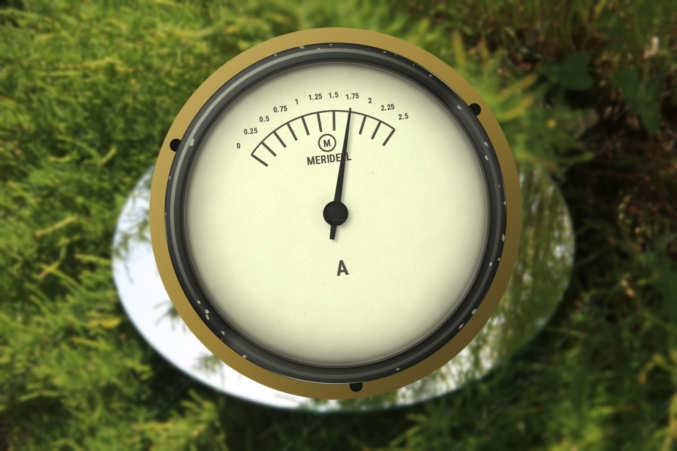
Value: 1.75A
